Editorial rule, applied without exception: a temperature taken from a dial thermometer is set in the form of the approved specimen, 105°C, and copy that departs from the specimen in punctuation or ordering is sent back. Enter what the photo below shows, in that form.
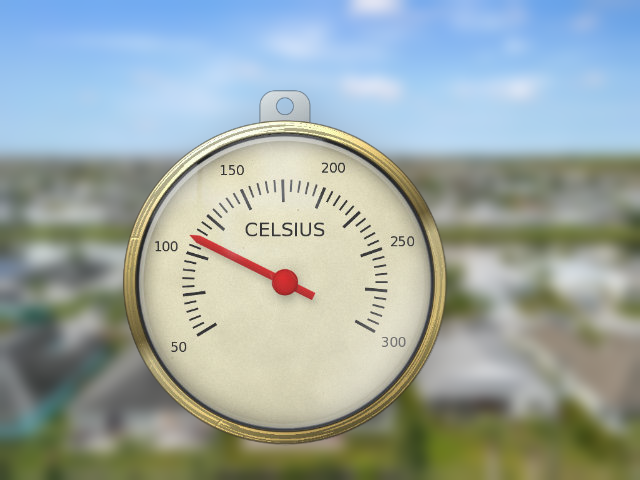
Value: 110°C
